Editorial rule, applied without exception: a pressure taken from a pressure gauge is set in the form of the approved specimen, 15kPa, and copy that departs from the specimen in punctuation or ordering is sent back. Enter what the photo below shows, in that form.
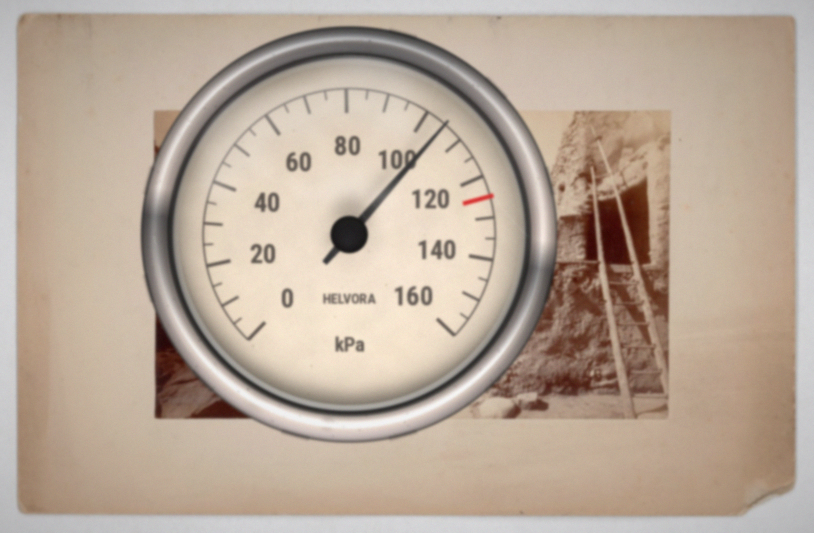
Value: 105kPa
